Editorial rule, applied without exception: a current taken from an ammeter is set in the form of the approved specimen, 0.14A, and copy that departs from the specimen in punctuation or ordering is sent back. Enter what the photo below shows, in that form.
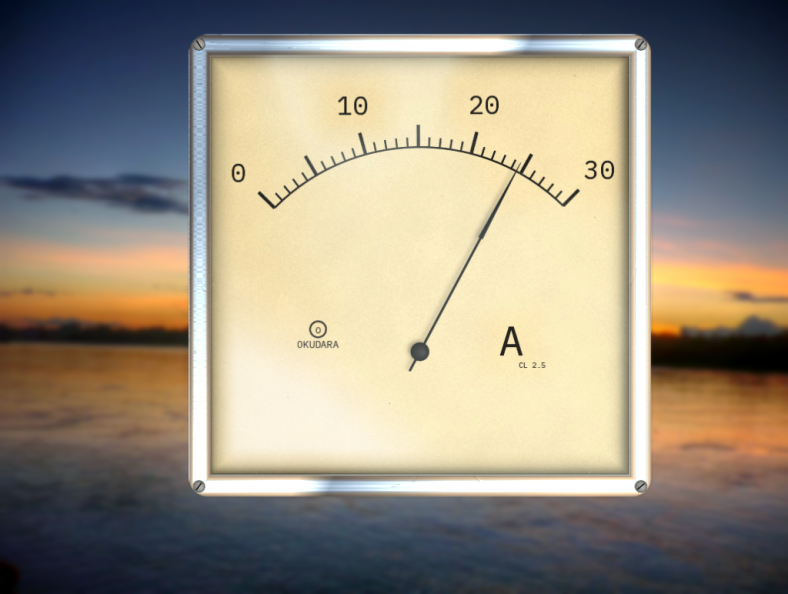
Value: 24.5A
